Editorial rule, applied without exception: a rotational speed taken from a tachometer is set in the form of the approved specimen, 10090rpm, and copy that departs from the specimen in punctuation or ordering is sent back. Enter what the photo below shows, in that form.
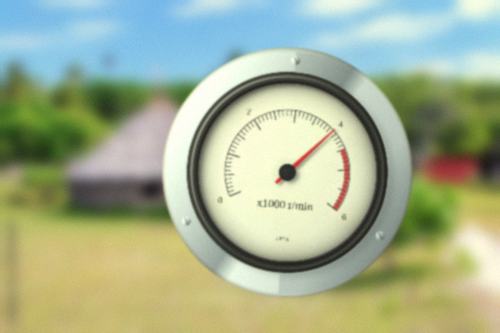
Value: 4000rpm
